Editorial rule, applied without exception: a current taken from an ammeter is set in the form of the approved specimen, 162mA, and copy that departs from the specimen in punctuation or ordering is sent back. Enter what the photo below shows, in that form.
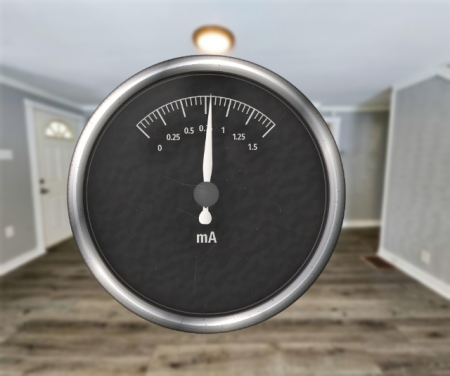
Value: 0.8mA
